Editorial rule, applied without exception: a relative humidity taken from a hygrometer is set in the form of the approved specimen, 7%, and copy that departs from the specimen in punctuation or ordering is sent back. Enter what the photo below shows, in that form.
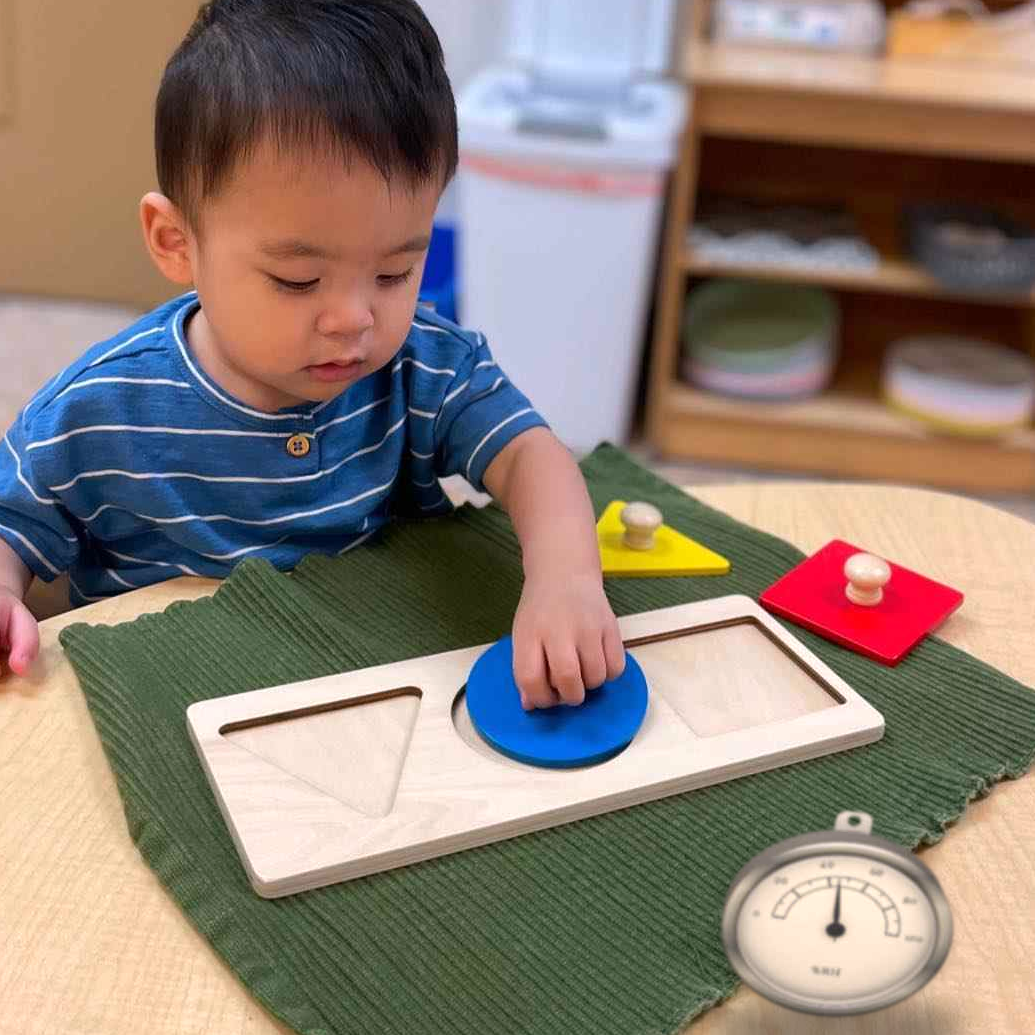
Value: 45%
